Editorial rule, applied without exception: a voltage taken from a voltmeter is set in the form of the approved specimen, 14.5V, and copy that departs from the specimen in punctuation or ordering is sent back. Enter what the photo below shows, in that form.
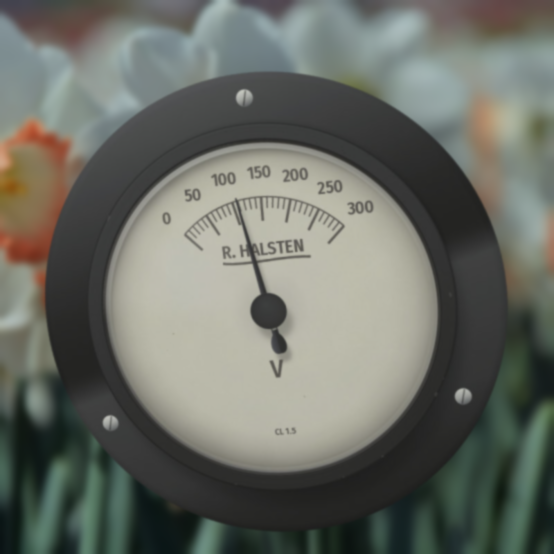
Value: 110V
